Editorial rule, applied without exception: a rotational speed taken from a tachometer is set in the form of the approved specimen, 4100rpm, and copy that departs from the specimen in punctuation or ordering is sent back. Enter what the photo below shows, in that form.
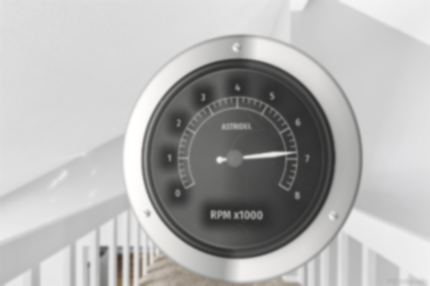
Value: 6800rpm
